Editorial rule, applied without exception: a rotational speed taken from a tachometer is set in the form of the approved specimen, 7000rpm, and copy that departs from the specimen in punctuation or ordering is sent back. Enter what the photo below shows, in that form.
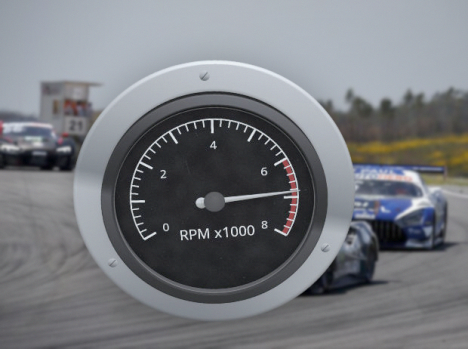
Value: 6800rpm
